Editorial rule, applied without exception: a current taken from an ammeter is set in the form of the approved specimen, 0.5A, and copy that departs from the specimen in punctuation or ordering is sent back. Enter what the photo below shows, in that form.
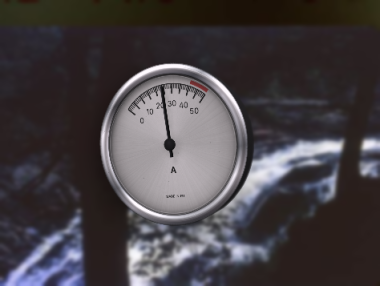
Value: 25A
